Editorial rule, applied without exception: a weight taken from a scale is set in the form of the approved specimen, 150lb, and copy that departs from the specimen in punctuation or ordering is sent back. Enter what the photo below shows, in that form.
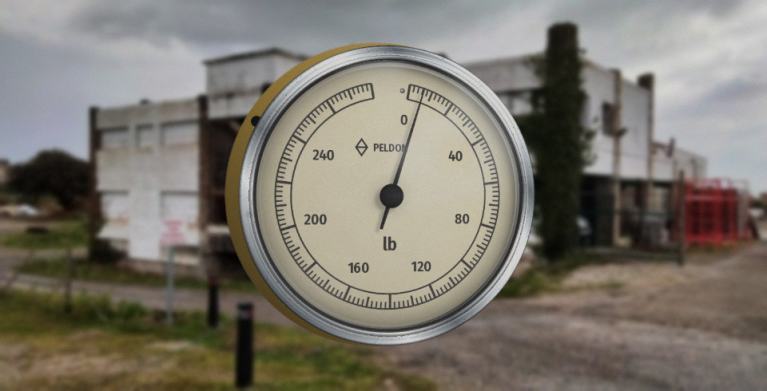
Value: 6lb
